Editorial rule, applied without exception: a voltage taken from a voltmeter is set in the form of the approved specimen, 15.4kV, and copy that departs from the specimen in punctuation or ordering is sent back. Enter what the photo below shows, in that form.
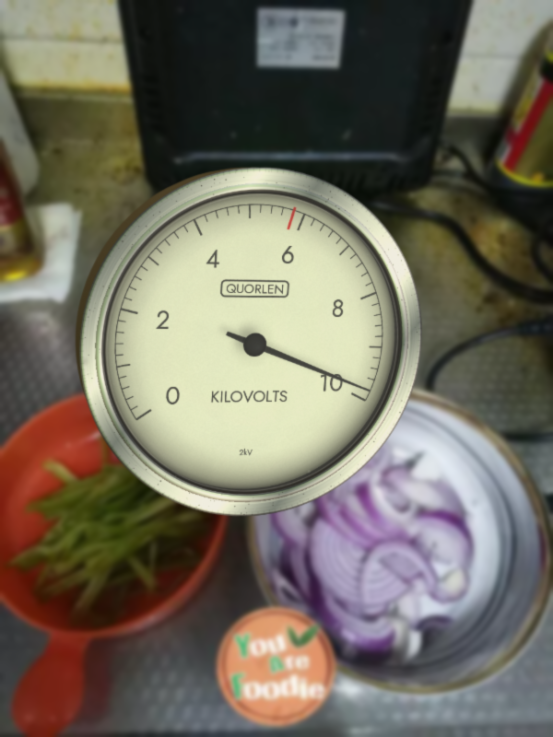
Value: 9.8kV
